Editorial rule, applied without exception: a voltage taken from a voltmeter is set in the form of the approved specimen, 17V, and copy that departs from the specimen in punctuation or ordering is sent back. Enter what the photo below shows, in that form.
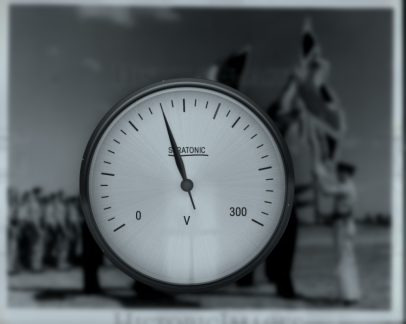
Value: 130V
